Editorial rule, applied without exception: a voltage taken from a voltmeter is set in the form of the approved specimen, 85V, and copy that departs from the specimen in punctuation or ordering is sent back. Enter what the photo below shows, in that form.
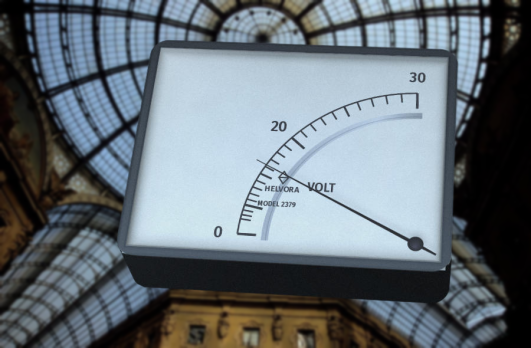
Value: 16V
